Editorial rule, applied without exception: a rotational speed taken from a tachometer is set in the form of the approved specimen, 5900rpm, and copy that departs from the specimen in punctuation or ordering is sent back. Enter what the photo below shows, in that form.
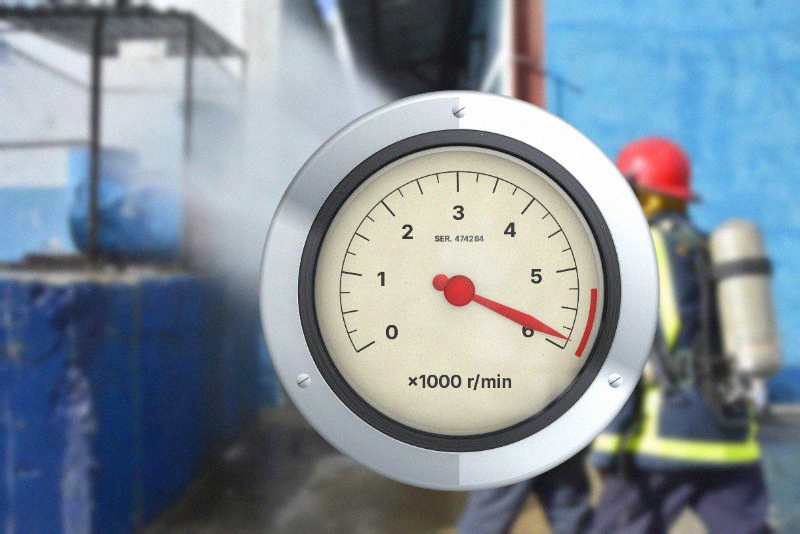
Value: 5875rpm
